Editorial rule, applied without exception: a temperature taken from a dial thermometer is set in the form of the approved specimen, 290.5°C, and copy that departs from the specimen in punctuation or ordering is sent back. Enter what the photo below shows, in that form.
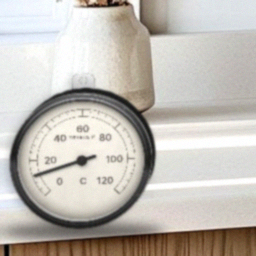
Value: 12°C
